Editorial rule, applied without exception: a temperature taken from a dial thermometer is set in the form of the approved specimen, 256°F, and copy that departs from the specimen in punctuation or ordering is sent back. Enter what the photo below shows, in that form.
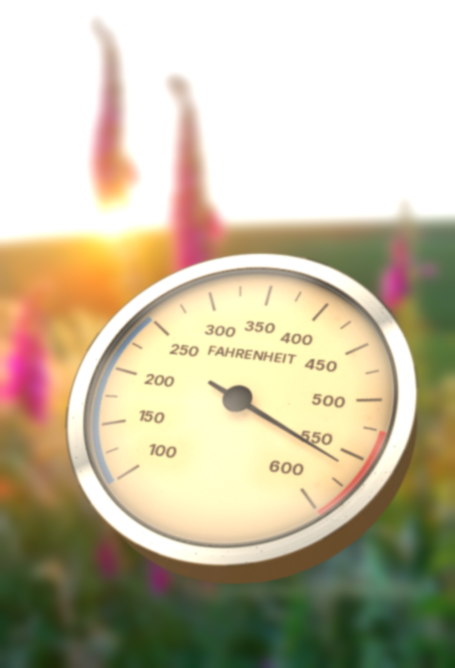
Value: 562.5°F
